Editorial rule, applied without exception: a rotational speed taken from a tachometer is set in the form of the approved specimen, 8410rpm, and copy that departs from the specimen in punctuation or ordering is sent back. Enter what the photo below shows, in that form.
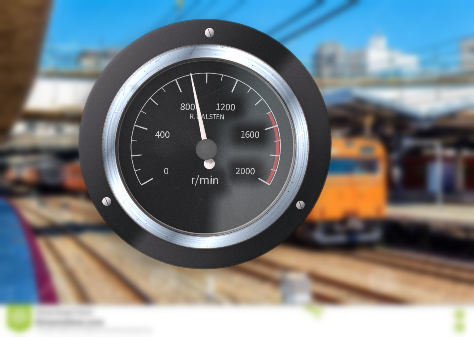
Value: 900rpm
